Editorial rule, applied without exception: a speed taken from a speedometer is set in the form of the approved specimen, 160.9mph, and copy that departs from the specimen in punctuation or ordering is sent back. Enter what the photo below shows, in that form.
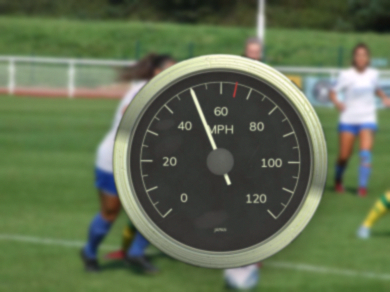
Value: 50mph
